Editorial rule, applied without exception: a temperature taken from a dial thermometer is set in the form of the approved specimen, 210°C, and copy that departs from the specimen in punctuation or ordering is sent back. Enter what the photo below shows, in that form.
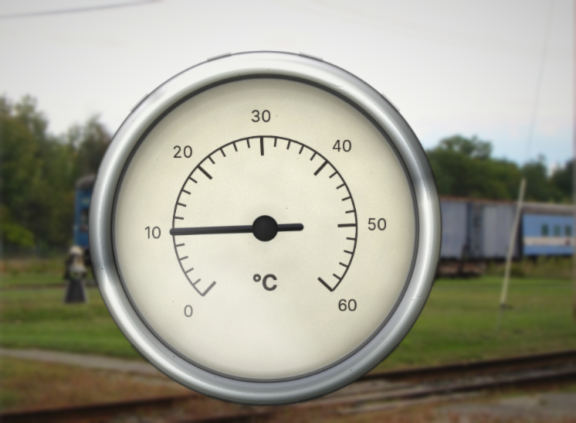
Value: 10°C
